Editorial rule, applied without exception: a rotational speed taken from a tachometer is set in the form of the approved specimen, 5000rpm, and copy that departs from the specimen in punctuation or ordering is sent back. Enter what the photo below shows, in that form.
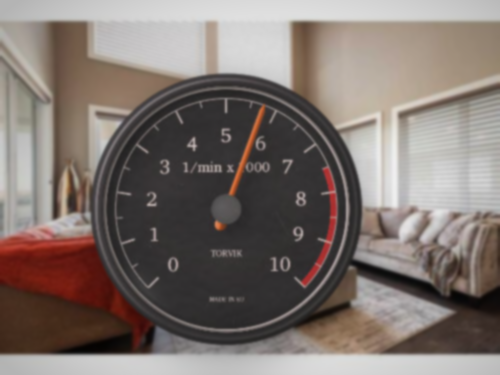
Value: 5750rpm
